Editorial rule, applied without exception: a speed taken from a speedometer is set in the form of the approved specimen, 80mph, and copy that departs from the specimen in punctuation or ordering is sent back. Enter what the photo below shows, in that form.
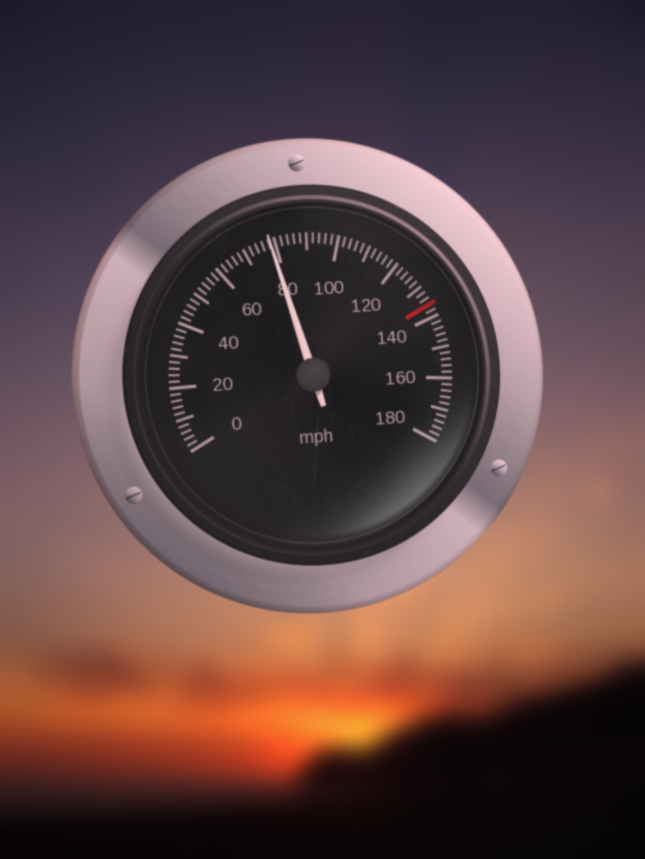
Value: 78mph
